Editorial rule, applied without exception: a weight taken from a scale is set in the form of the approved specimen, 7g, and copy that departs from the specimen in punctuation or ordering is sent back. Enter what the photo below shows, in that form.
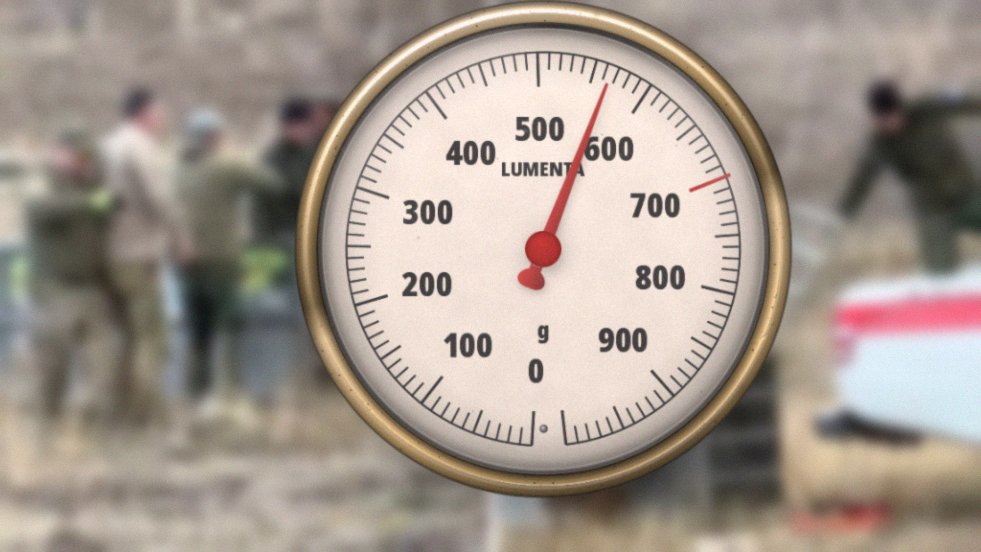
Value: 565g
